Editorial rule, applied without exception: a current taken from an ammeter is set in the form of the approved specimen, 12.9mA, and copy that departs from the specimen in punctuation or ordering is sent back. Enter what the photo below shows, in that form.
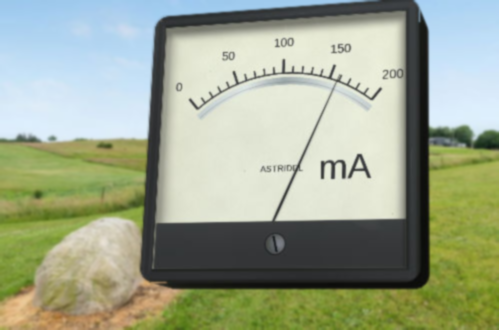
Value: 160mA
